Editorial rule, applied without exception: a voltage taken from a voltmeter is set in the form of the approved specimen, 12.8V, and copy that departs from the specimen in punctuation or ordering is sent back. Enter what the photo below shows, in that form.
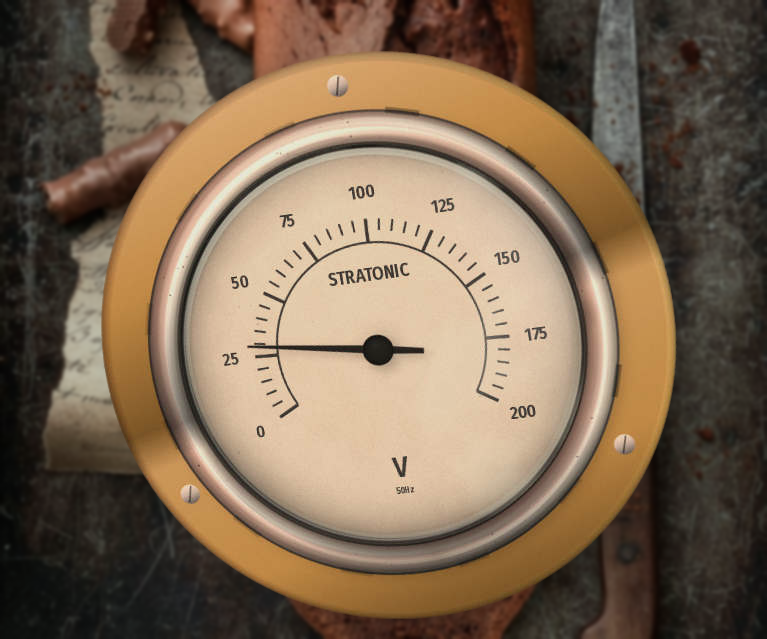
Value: 30V
